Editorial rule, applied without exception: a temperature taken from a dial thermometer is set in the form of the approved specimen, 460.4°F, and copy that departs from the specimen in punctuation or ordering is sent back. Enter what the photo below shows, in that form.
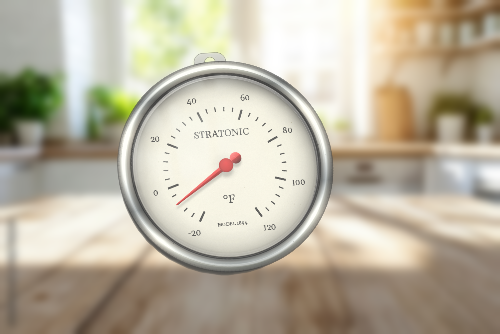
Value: -8°F
